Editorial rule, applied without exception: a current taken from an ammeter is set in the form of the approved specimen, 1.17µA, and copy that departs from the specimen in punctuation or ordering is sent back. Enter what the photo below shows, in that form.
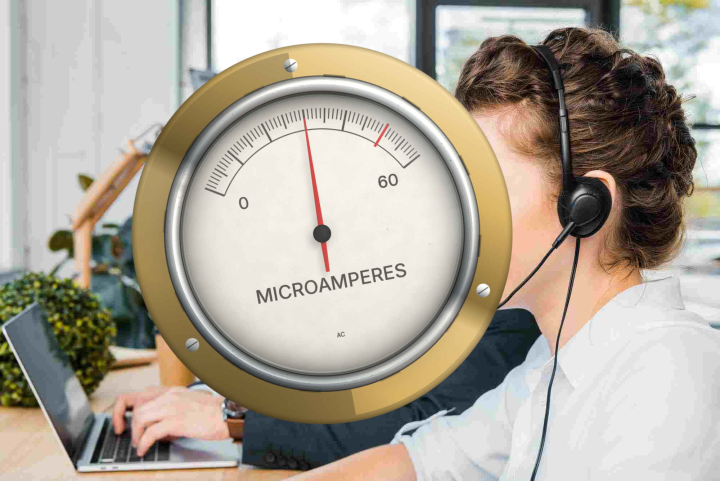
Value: 30µA
